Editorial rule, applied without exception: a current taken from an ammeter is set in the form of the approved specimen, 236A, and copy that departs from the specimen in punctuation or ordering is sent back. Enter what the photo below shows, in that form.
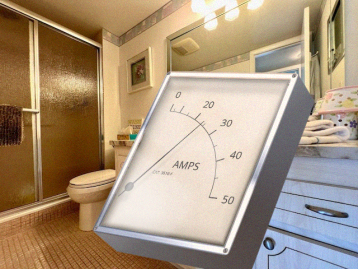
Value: 25A
